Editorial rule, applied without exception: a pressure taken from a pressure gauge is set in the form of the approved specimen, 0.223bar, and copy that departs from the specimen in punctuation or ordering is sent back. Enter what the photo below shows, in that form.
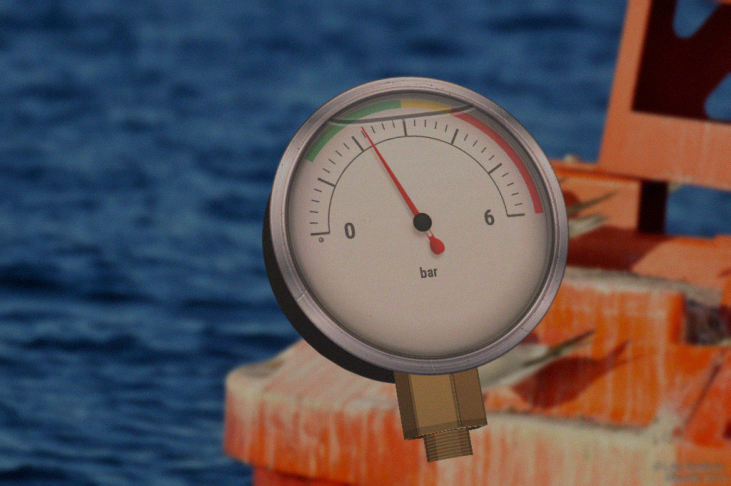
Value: 2.2bar
